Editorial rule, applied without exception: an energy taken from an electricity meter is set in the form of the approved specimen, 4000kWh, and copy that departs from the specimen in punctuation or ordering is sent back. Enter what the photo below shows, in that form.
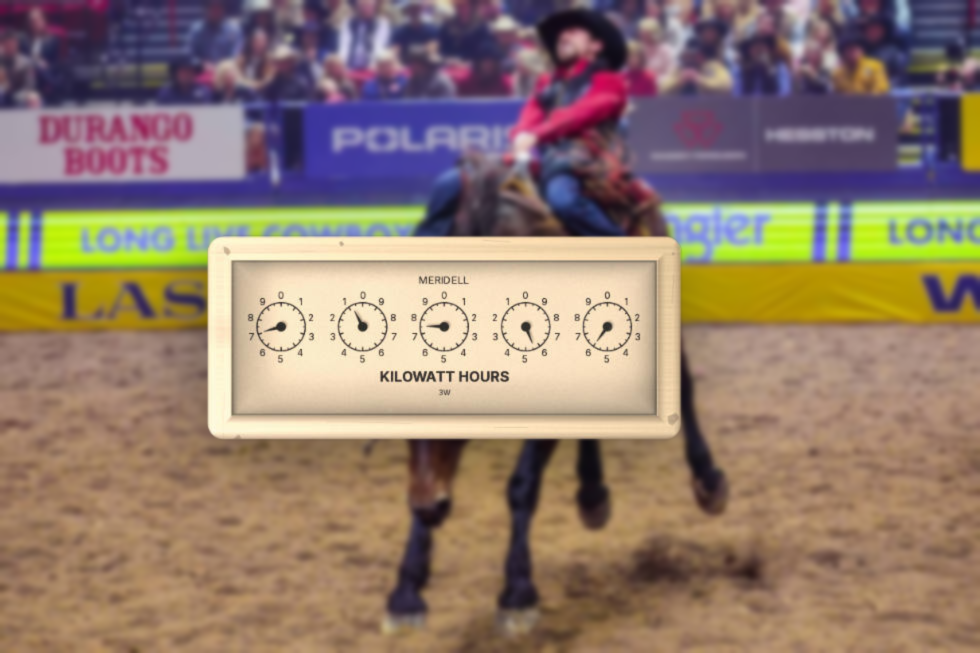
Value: 70756kWh
